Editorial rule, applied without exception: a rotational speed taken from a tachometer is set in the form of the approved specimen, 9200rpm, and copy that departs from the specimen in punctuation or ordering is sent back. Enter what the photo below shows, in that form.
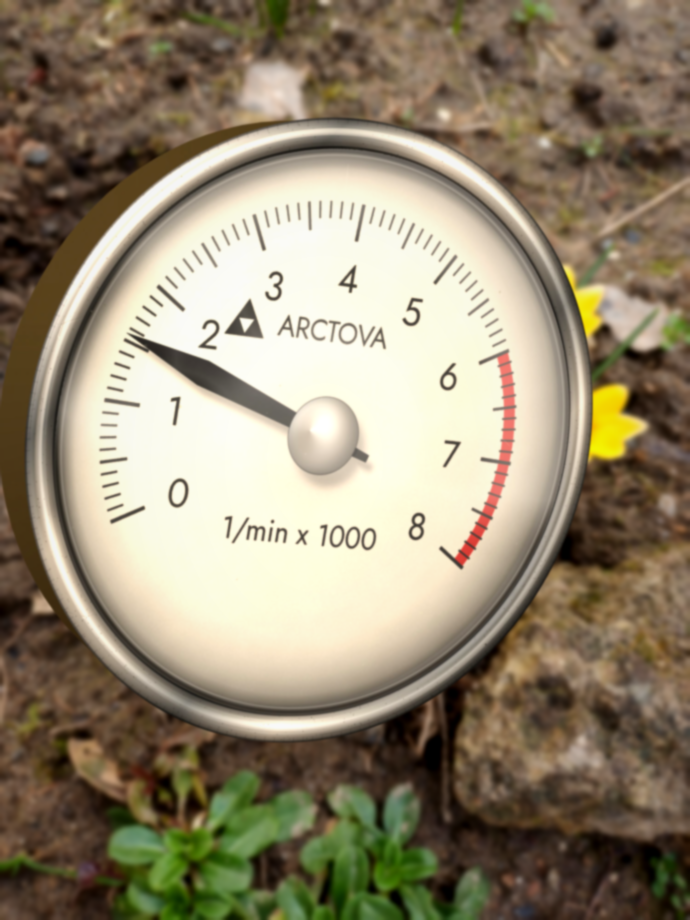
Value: 1550rpm
